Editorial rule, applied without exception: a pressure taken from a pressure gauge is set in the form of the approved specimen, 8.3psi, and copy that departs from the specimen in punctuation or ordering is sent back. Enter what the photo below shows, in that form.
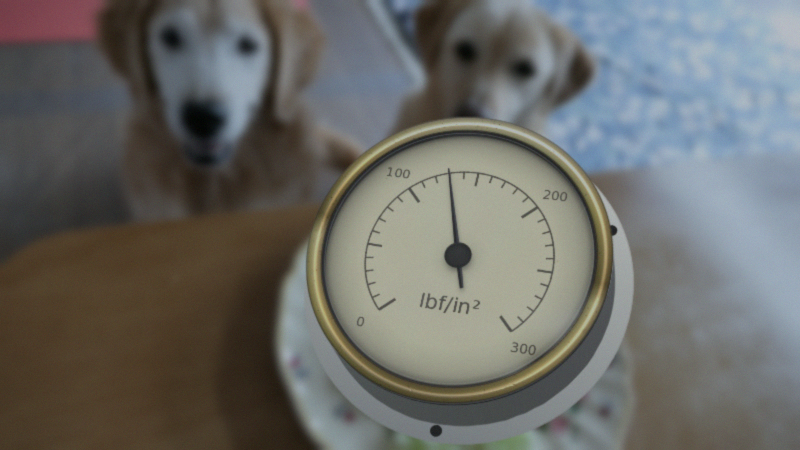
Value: 130psi
